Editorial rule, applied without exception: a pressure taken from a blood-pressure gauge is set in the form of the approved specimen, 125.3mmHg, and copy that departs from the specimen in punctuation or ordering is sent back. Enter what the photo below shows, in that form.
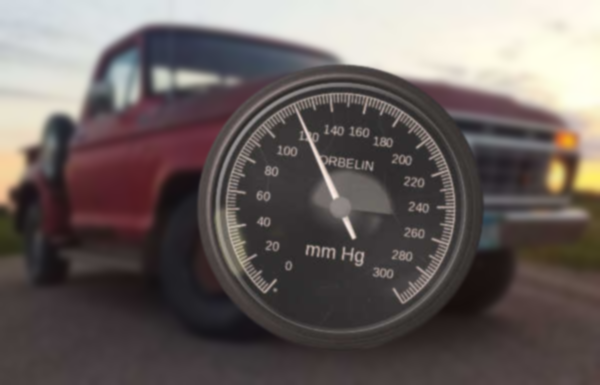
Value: 120mmHg
